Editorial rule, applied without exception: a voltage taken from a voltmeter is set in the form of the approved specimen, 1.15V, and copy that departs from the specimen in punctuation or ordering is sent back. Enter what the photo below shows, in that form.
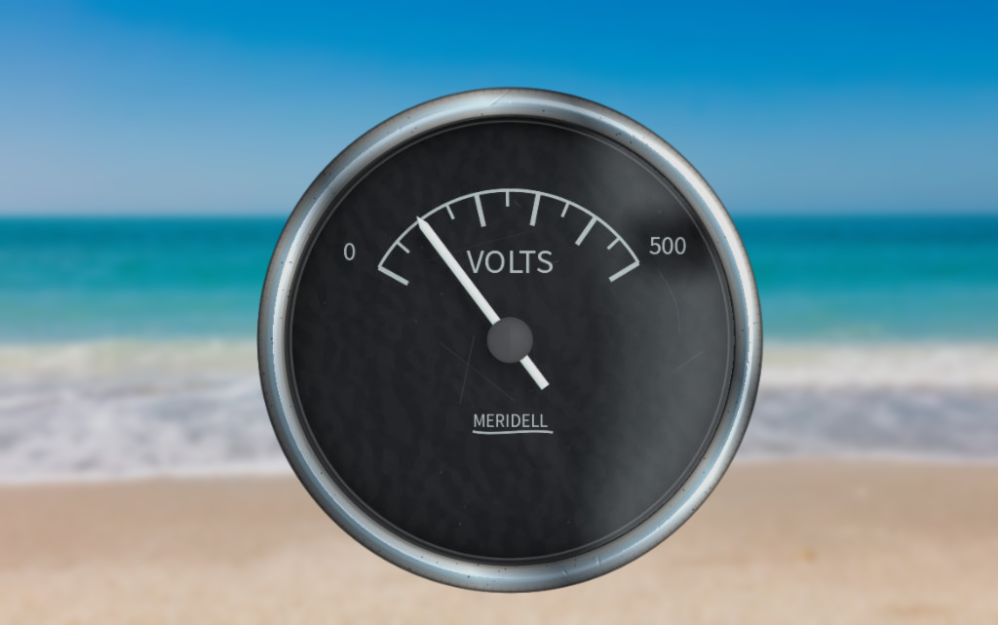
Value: 100V
